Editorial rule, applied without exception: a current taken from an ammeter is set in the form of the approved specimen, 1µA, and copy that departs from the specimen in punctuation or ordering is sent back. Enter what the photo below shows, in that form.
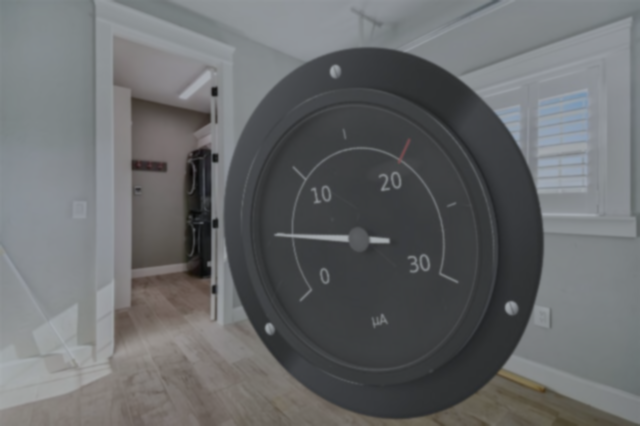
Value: 5µA
